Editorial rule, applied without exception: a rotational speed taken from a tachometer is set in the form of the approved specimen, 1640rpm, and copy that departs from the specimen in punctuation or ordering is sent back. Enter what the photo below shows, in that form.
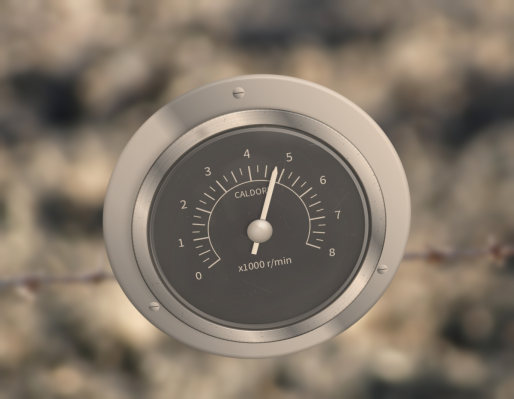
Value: 4750rpm
